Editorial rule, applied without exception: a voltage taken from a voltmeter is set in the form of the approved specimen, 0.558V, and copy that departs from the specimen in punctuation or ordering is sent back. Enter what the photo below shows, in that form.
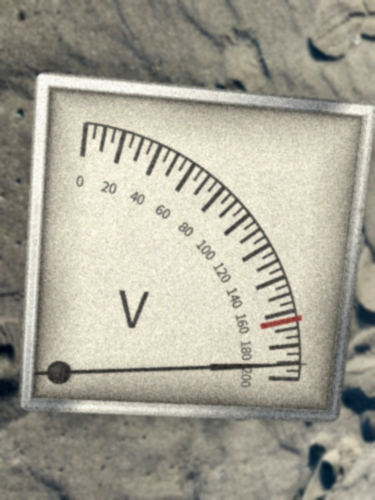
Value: 190V
